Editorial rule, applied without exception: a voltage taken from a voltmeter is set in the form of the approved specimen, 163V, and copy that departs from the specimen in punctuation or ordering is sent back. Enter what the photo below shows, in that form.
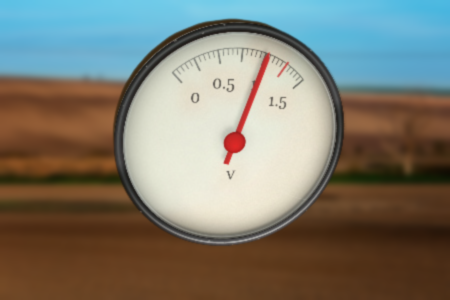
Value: 1V
